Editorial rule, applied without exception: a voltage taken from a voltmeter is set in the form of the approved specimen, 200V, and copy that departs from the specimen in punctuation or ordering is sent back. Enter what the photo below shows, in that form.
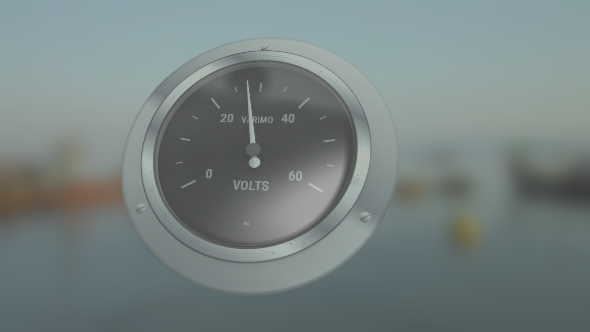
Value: 27.5V
